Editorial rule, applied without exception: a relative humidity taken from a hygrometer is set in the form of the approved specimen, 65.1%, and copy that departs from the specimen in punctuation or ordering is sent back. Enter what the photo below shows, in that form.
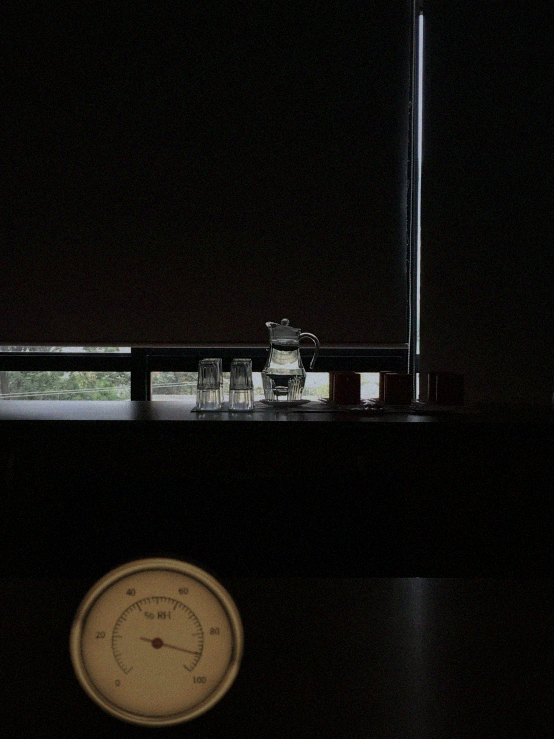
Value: 90%
